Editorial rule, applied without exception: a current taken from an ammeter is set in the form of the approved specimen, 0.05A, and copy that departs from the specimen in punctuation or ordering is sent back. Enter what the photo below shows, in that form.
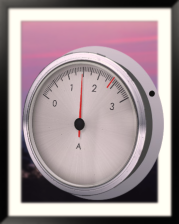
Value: 1.5A
